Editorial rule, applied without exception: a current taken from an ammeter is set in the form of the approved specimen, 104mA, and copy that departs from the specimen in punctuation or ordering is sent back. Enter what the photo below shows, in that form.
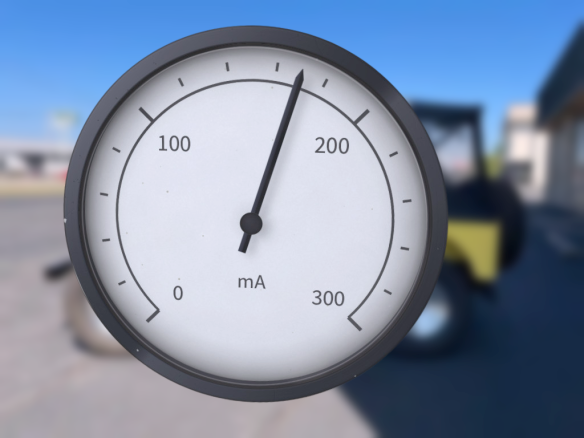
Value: 170mA
